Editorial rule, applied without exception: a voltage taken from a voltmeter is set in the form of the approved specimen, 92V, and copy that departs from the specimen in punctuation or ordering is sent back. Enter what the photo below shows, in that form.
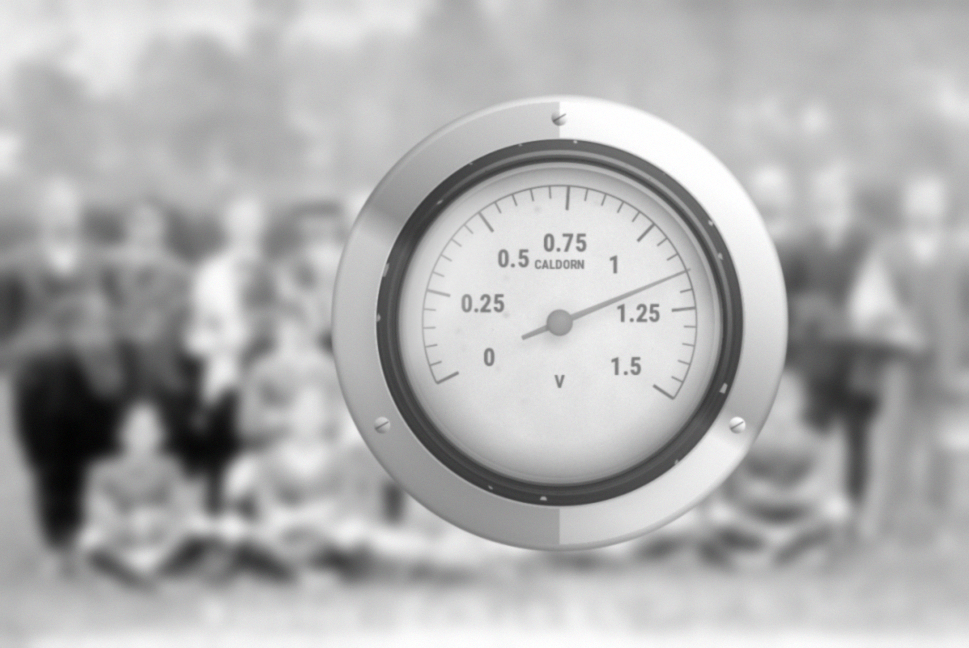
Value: 1.15V
